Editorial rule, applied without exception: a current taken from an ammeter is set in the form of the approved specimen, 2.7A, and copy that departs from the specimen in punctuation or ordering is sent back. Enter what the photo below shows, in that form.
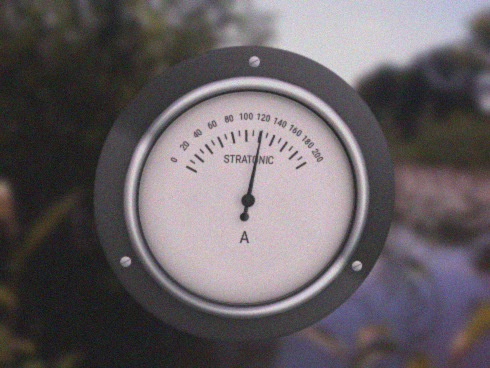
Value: 120A
